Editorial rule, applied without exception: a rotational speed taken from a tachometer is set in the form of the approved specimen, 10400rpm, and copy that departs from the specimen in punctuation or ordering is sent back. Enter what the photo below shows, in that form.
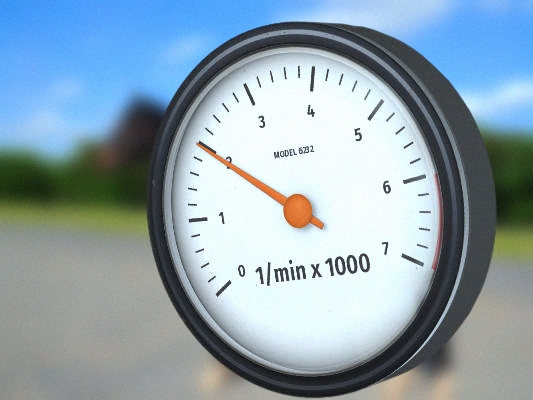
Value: 2000rpm
